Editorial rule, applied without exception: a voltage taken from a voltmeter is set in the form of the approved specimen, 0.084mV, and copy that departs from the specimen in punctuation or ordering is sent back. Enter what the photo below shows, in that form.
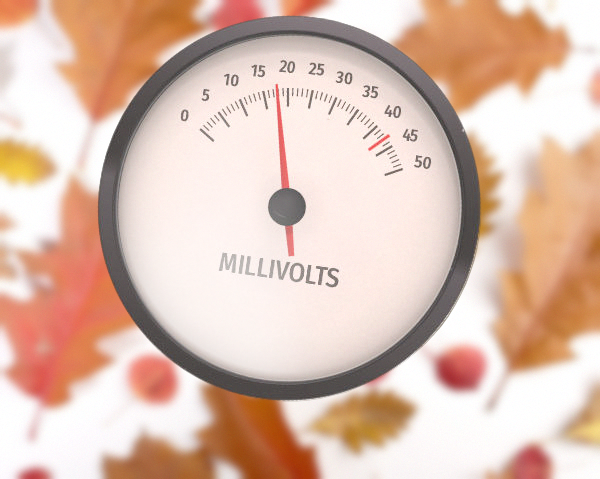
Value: 18mV
